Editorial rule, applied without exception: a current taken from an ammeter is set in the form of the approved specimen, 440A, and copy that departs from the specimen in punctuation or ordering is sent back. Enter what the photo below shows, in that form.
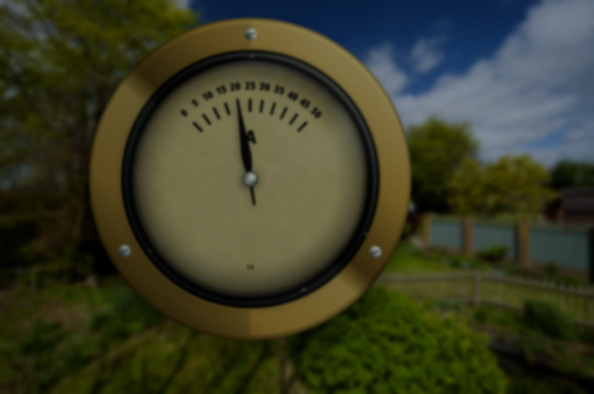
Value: 20A
